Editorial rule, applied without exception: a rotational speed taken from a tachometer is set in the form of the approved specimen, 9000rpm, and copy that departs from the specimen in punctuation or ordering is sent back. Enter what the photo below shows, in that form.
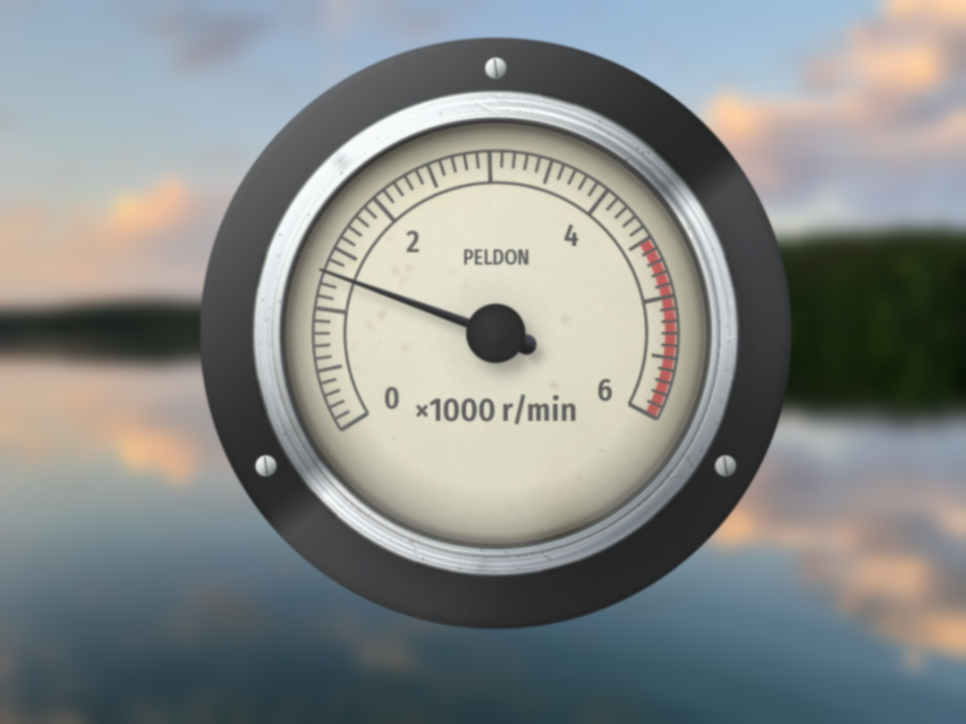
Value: 1300rpm
